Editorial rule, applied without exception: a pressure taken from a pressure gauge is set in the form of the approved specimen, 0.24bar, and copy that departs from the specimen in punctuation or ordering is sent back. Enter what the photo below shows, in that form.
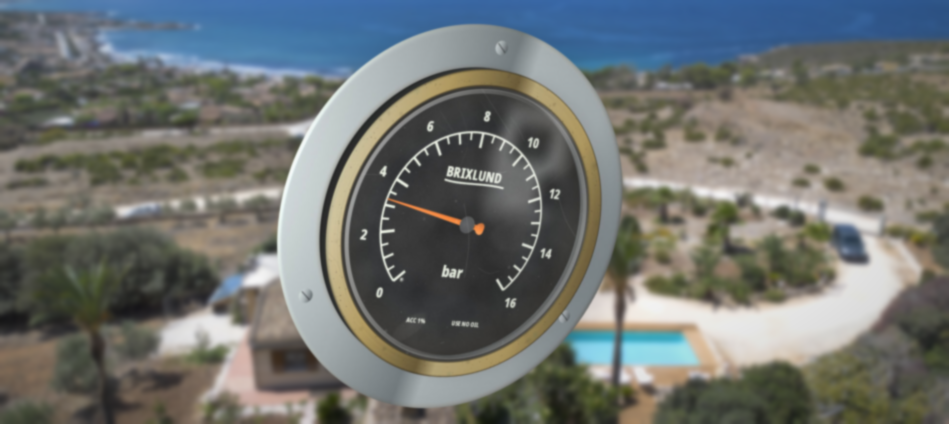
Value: 3.25bar
